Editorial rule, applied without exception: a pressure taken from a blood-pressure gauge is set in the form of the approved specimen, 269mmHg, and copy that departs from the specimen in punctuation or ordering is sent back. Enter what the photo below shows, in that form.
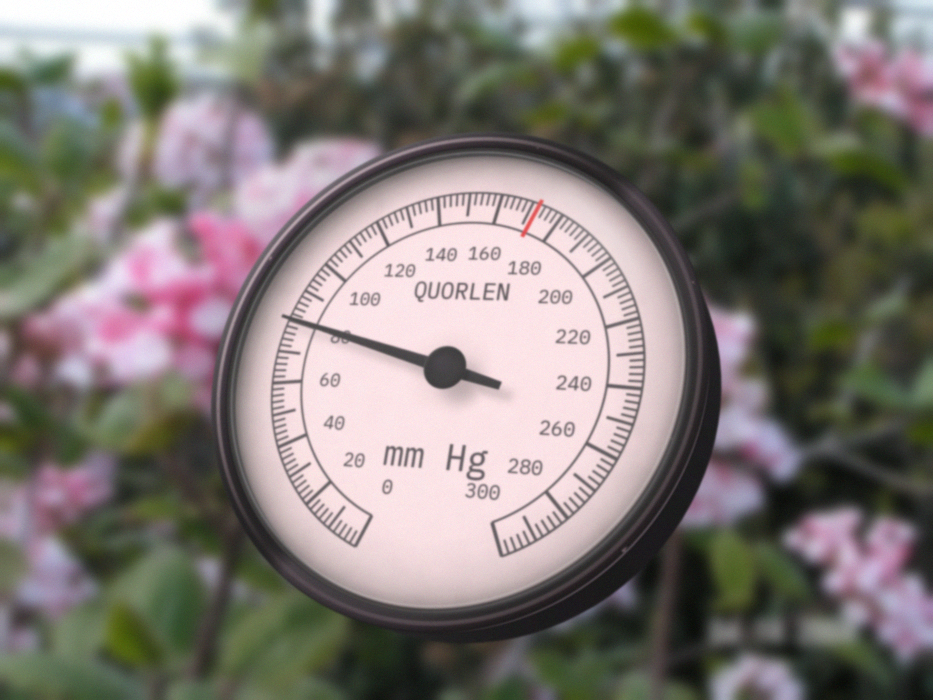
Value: 80mmHg
